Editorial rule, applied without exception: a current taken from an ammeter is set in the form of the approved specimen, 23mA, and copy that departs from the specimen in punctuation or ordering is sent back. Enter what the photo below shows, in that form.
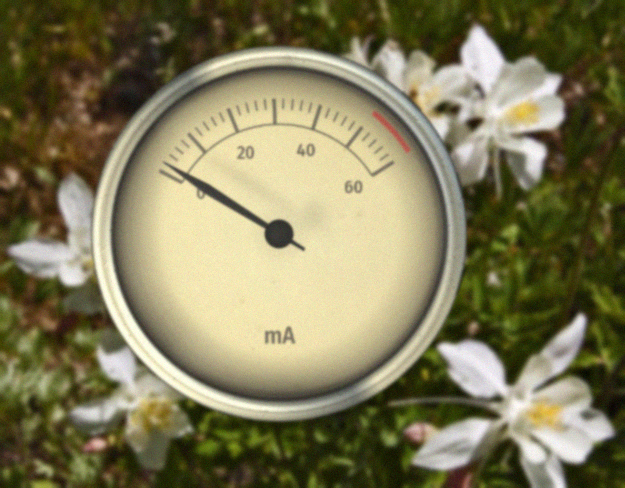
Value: 2mA
